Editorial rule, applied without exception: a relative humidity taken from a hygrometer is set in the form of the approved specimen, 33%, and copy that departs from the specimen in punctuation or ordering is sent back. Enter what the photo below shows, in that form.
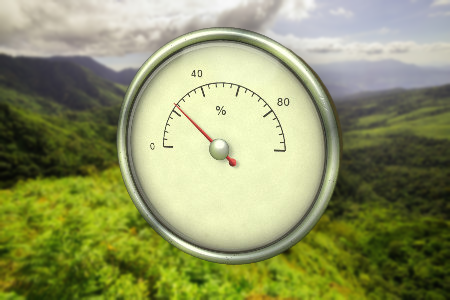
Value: 24%
